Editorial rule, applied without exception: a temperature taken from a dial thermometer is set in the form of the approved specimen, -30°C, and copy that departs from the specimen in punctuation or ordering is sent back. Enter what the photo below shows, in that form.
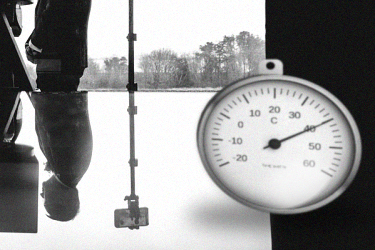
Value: 40°C
